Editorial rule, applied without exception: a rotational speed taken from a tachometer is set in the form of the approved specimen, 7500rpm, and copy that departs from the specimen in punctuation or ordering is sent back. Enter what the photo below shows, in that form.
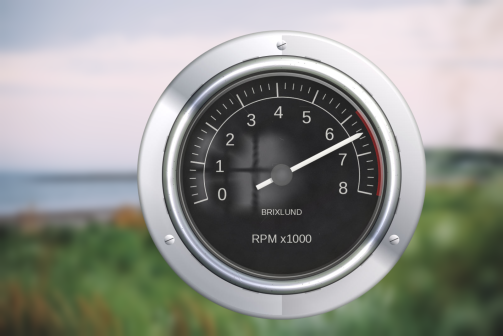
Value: 6500rpm
